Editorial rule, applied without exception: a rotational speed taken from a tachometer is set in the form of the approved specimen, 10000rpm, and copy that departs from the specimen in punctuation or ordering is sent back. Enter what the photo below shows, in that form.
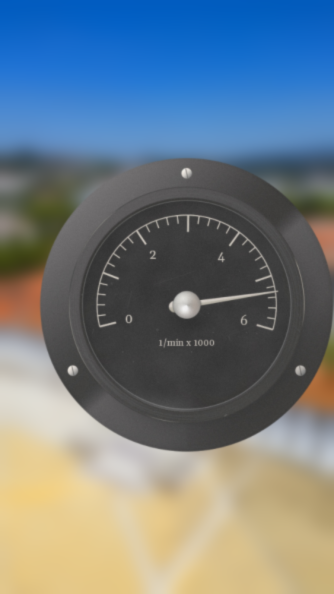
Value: 5300rpm
